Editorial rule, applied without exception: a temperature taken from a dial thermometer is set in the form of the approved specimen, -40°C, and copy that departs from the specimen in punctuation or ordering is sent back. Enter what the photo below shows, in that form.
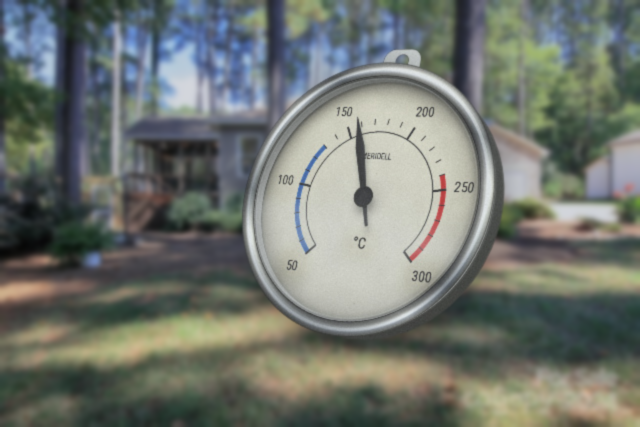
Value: 160°C
